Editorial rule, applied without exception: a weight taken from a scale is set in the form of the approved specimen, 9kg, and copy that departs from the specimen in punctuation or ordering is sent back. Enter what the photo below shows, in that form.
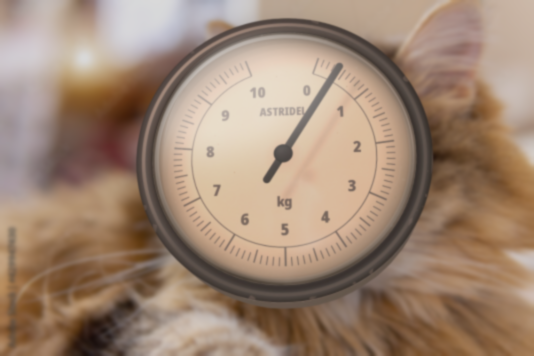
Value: 0.4kg
